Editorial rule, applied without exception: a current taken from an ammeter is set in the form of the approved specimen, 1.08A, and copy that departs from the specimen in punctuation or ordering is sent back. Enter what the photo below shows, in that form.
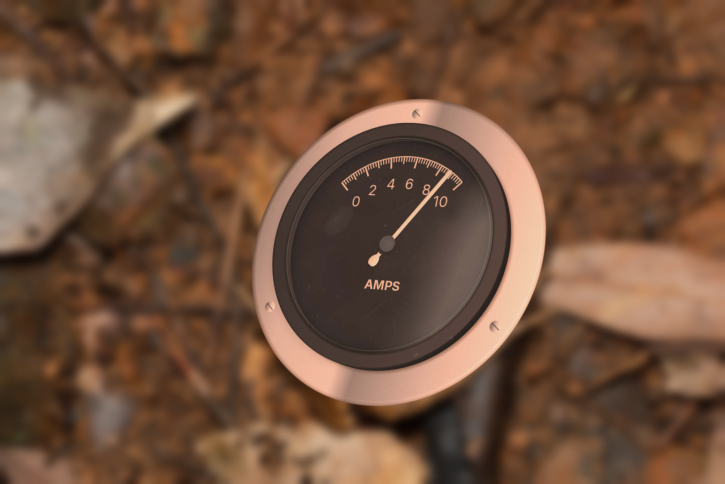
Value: 9A
